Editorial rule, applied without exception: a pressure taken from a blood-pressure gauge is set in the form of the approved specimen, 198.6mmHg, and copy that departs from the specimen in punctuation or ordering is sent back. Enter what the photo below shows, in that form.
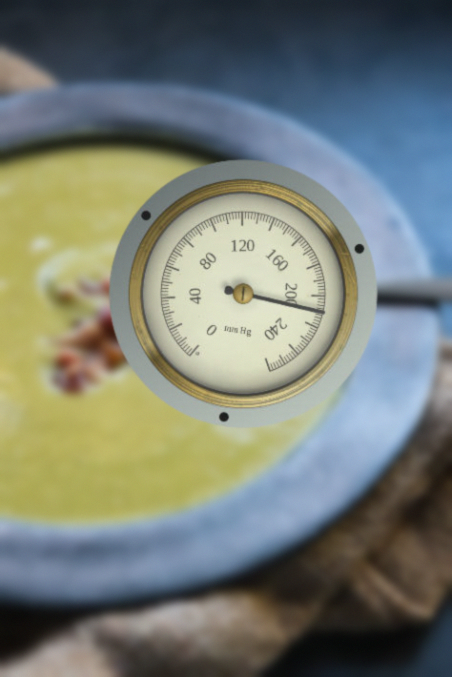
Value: 210mmHg
